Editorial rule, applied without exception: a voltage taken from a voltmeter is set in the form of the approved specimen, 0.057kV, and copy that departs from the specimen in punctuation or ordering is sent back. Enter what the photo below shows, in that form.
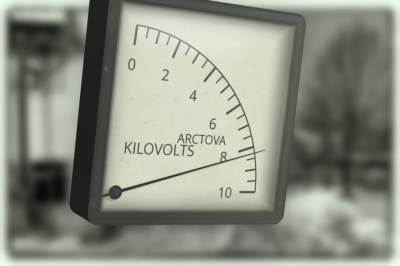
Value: 8.25kV
